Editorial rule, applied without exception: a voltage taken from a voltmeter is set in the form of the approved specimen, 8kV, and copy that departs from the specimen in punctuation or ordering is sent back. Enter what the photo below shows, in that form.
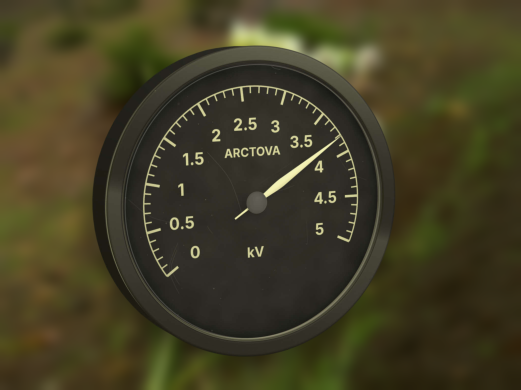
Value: 3.8kV
